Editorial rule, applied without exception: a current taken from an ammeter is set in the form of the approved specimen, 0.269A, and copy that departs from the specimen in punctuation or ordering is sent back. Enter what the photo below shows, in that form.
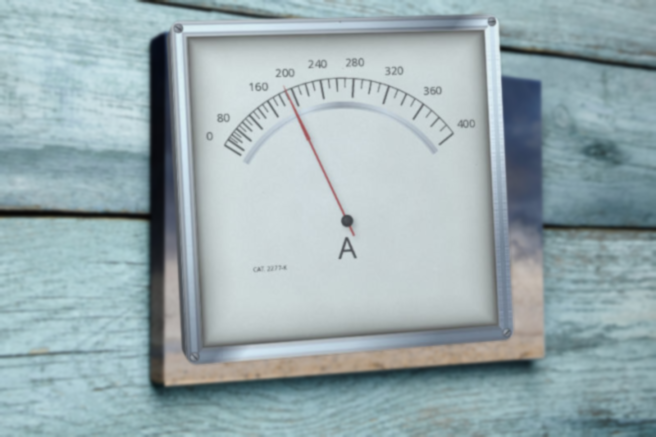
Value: 190A
